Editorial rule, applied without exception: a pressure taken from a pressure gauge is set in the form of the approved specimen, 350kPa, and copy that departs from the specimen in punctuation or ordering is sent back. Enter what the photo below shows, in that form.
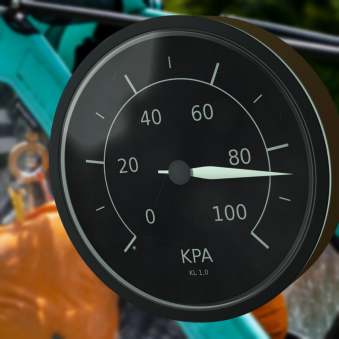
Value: 85kPa
